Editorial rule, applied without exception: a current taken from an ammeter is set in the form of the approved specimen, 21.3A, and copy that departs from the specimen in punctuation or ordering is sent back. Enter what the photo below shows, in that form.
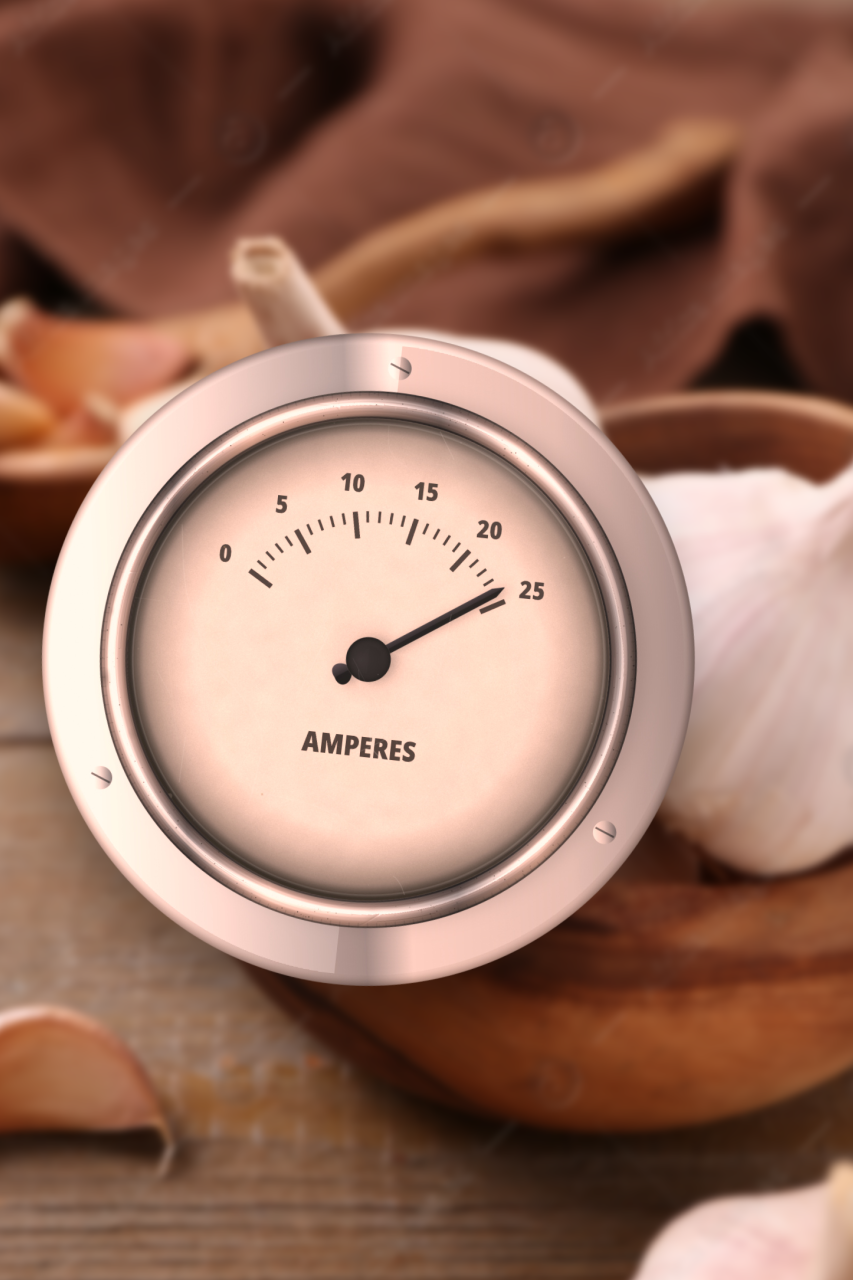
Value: 24A
